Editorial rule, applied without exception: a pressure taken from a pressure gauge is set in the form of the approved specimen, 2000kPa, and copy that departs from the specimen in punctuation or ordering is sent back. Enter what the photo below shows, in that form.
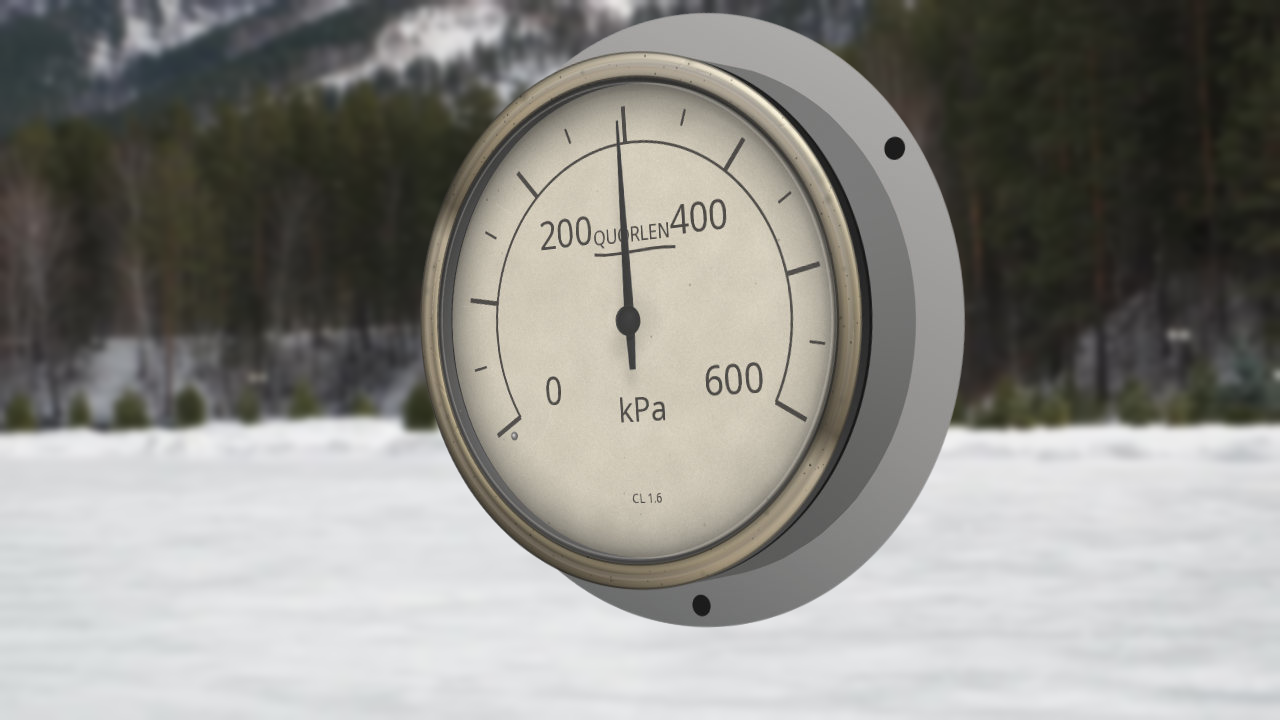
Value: 300kPa
